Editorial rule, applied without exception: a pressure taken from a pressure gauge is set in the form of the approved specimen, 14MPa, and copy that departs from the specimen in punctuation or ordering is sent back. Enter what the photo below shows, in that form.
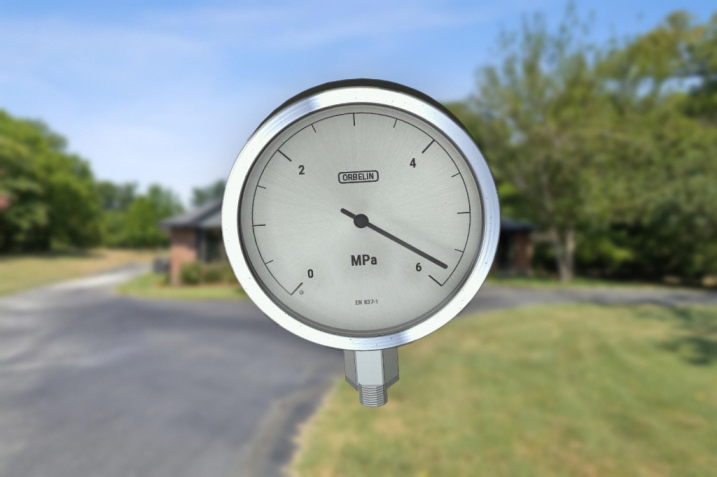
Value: 5.75MPa
